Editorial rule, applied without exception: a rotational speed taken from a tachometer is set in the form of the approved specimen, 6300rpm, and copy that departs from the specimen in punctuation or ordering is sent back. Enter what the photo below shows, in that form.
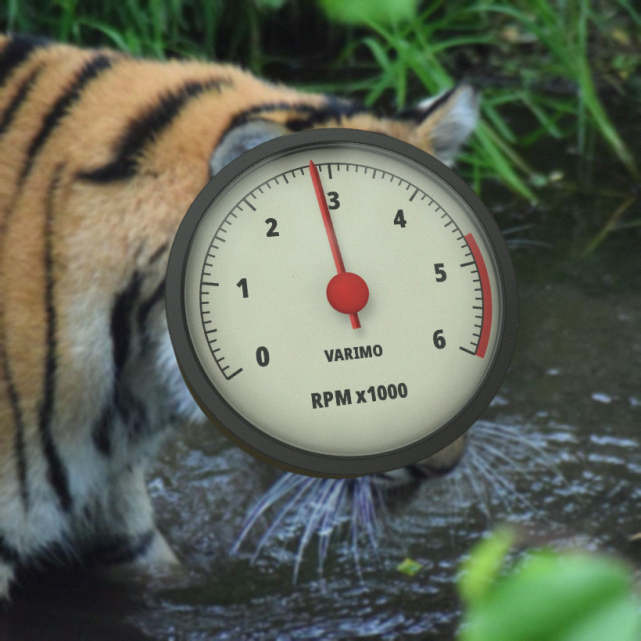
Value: 2800rpm
